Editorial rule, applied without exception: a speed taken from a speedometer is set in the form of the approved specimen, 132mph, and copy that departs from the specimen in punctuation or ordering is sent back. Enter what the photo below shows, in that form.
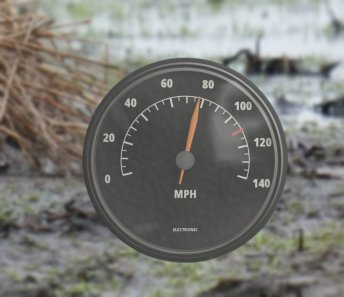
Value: 77.5mph
